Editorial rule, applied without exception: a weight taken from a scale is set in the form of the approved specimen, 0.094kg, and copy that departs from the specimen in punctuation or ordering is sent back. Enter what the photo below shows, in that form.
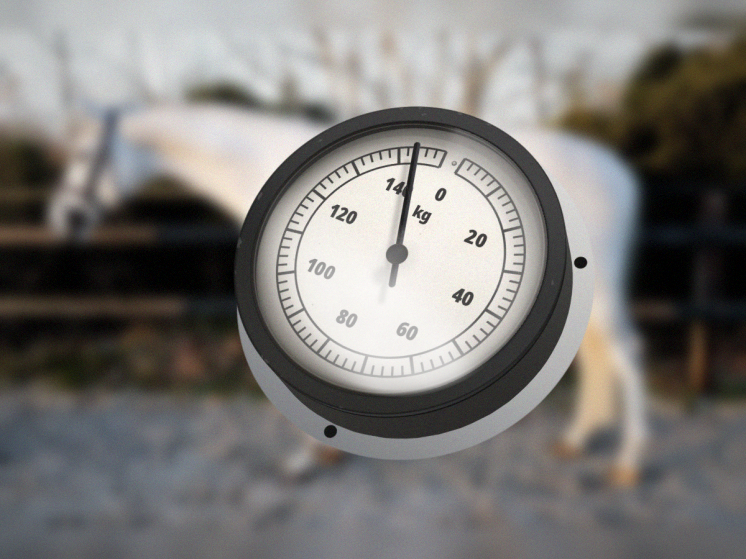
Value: 144kg
